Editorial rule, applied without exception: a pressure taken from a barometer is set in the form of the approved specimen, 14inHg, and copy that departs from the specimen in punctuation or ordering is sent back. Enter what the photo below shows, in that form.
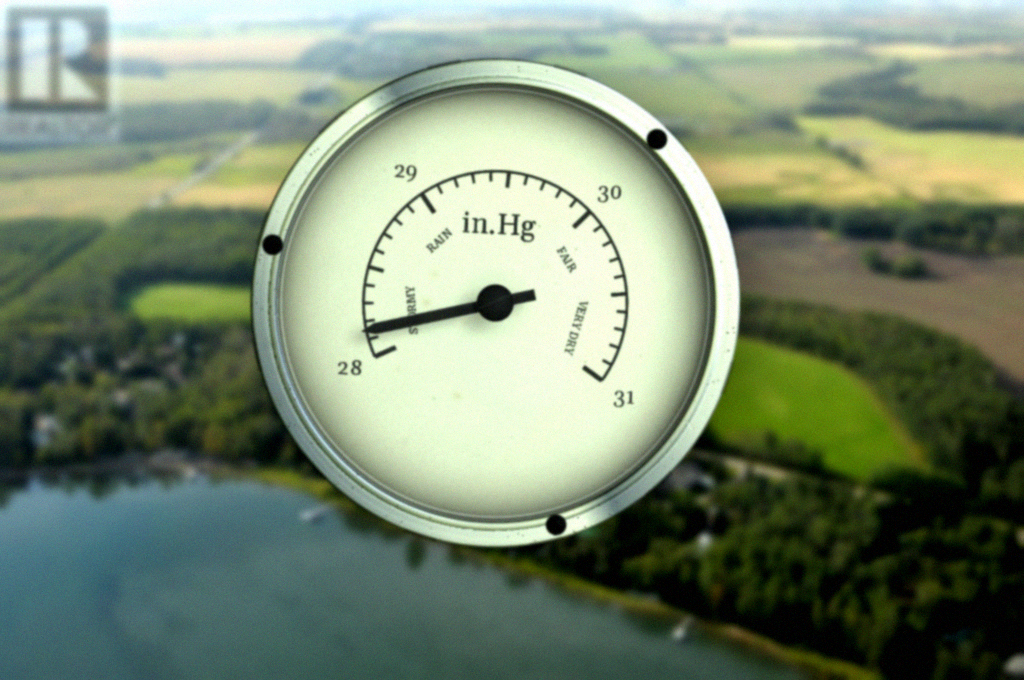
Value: 28.15inHg
